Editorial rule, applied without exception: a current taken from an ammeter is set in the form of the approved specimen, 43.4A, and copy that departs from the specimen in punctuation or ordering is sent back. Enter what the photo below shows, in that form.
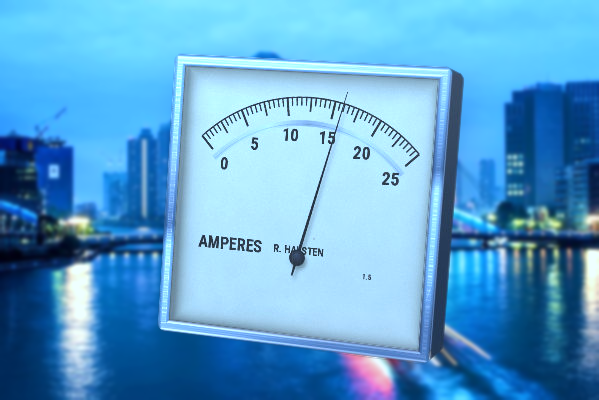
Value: 16A
